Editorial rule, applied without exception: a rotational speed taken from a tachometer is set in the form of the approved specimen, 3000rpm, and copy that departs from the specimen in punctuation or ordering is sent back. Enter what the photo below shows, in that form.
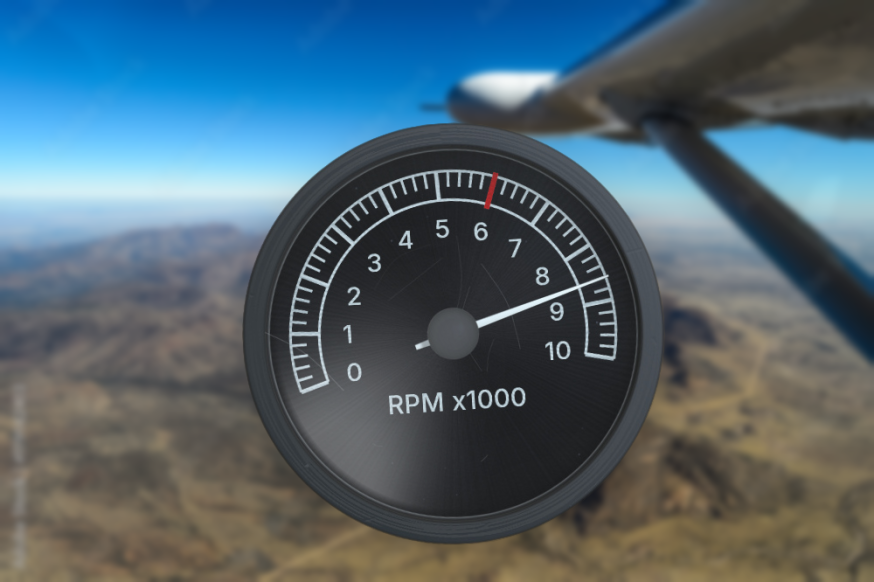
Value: 8600rpm
